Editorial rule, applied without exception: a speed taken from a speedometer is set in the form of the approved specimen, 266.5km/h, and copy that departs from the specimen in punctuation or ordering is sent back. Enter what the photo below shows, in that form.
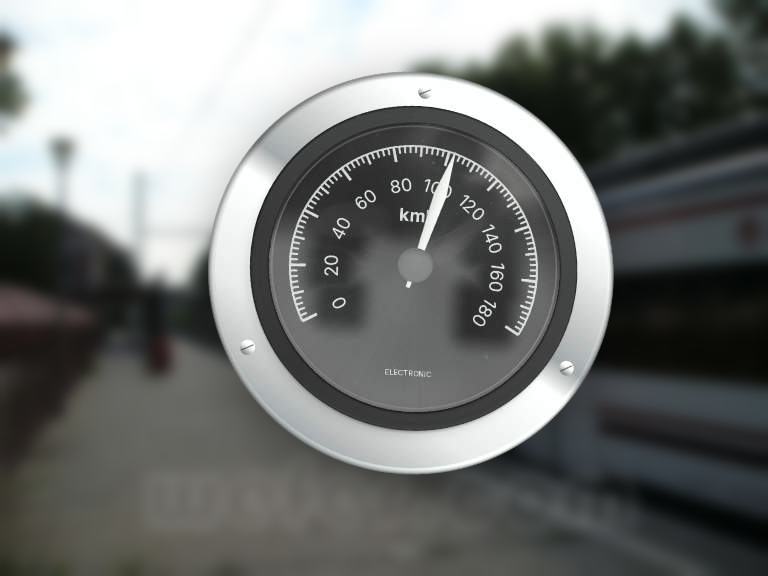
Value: 102km/h
